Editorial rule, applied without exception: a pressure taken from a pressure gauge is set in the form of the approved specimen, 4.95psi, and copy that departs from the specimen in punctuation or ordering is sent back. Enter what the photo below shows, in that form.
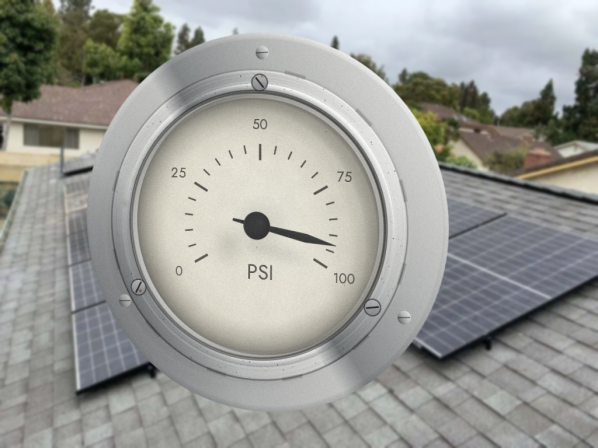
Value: 92.5psi
